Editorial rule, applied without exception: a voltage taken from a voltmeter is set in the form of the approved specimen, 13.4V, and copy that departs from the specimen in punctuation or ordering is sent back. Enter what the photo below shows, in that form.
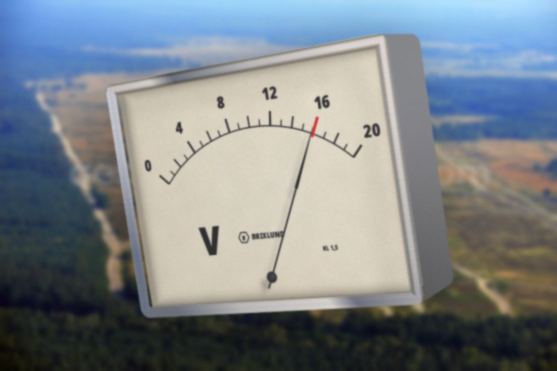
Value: 16V
